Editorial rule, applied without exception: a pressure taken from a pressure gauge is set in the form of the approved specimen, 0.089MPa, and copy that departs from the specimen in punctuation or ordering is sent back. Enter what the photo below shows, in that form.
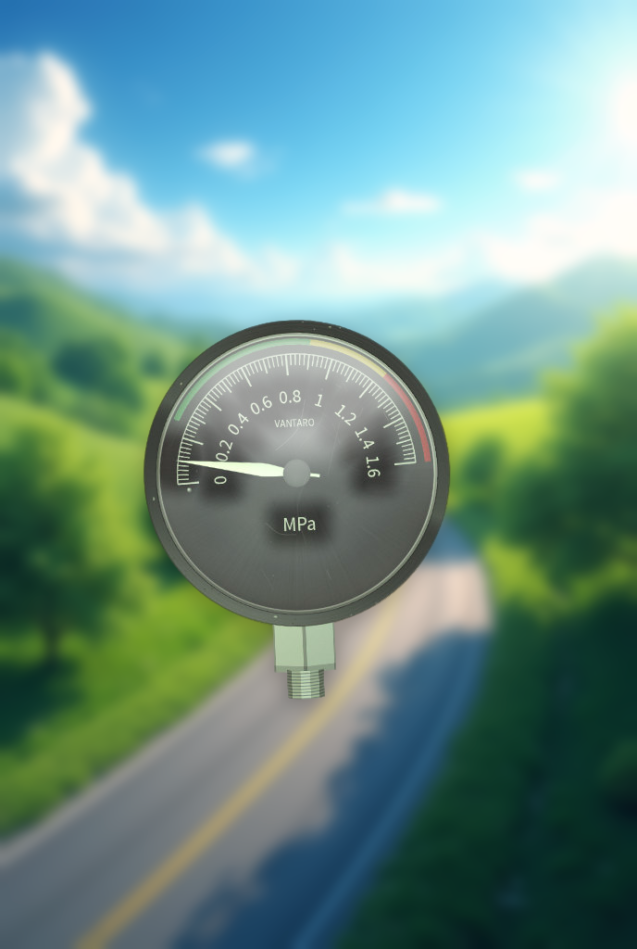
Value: 0.1MPa
